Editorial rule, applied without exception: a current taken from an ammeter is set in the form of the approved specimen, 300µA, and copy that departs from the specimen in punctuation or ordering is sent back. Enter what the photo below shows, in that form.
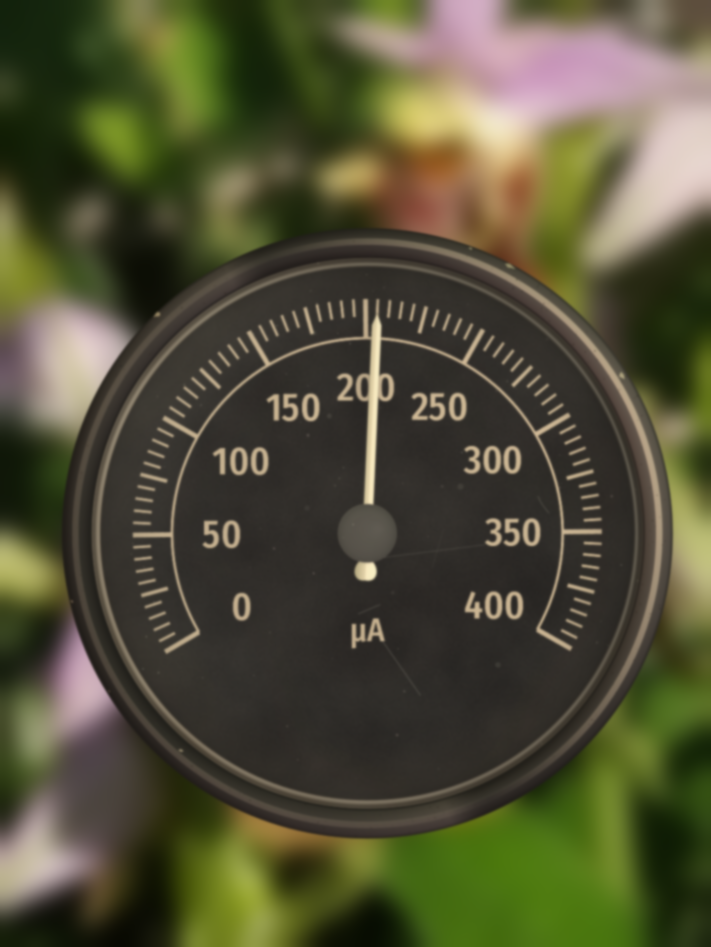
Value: 205µA
